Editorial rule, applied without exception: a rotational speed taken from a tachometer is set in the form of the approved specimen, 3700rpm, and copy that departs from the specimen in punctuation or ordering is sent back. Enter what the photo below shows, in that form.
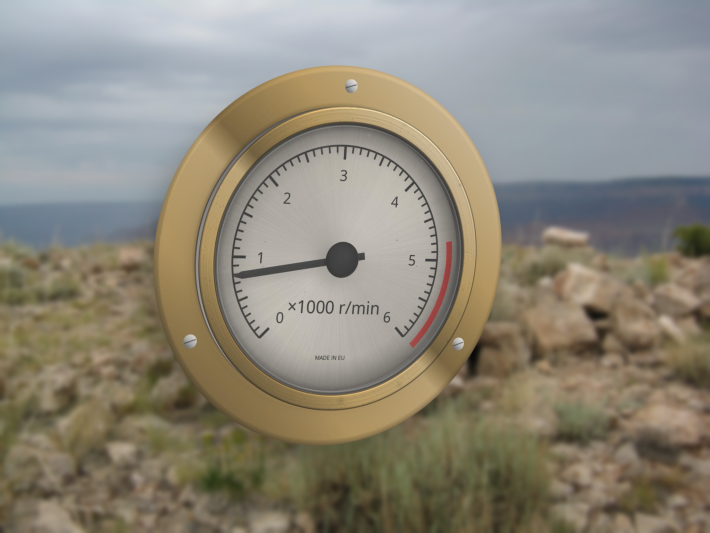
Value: 800rpm
